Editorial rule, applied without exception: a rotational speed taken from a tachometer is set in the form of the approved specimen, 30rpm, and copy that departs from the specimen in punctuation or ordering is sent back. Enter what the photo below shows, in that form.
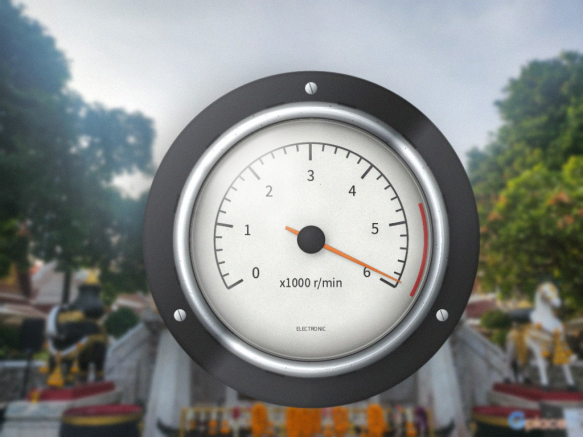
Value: 5900rpm
